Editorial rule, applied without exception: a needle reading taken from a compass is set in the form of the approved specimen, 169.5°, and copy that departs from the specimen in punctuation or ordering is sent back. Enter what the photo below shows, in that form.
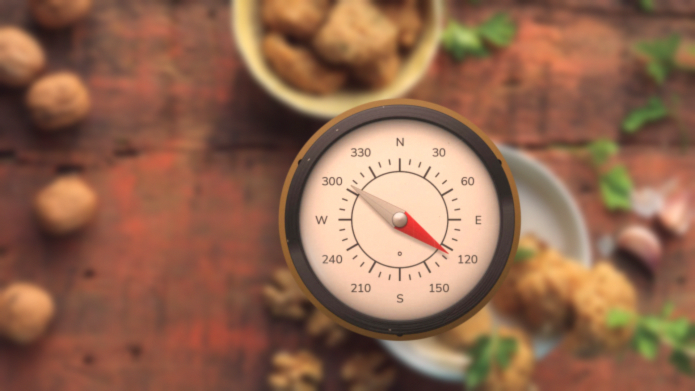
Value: 125°
